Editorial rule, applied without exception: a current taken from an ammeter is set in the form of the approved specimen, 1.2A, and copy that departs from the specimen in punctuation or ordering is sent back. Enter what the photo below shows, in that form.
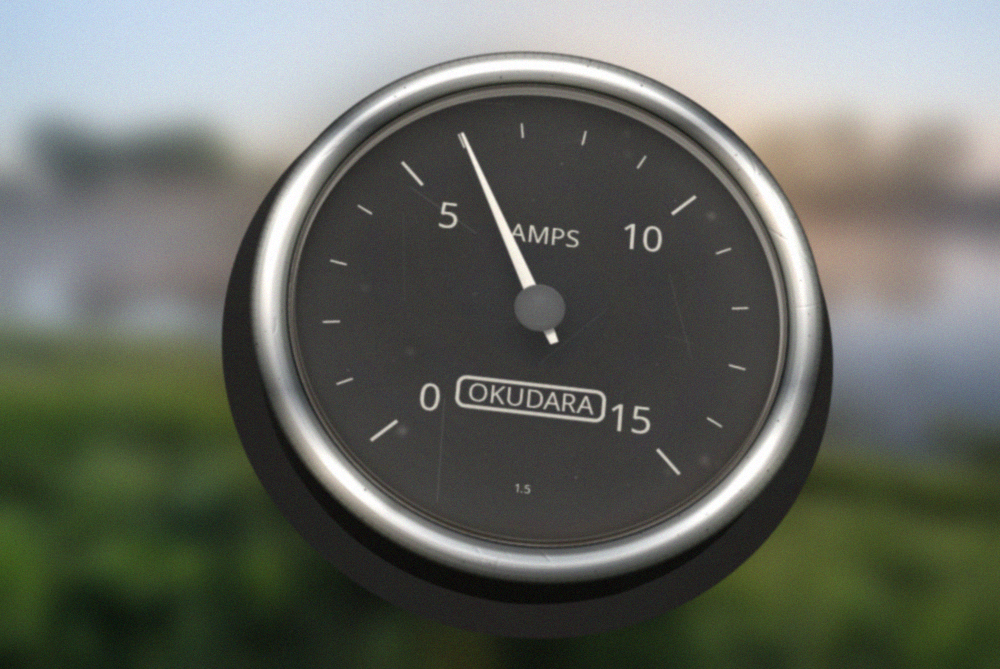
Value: 6A
